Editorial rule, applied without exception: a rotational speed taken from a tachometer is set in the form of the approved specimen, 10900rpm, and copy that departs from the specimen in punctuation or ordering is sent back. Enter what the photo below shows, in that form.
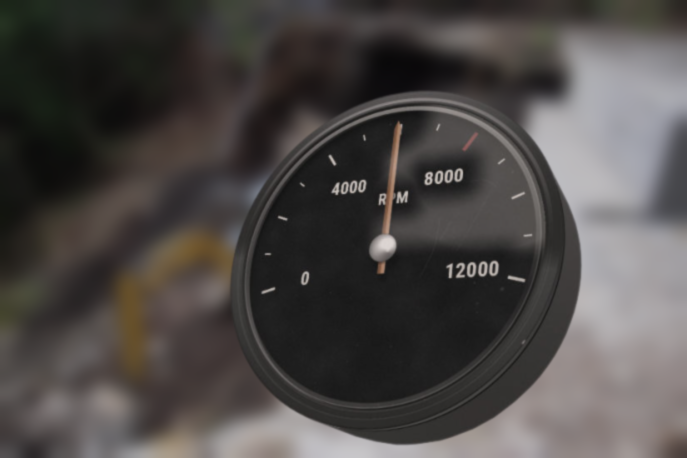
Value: 6000rpm
